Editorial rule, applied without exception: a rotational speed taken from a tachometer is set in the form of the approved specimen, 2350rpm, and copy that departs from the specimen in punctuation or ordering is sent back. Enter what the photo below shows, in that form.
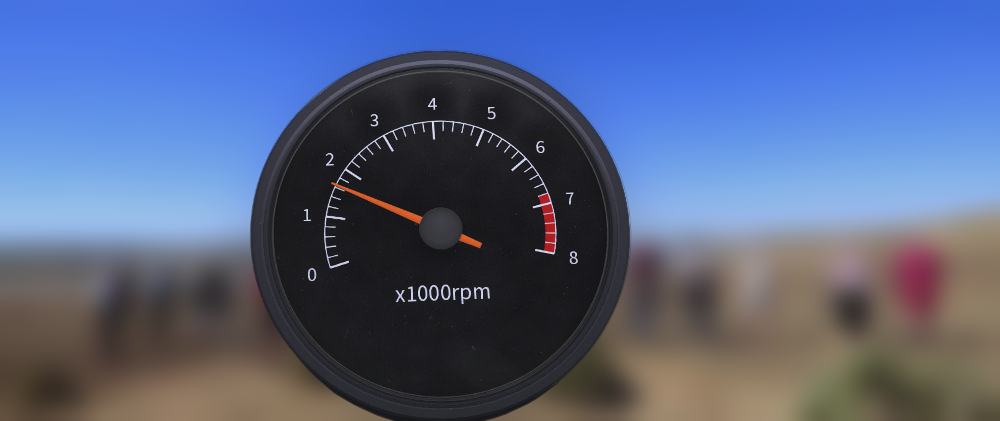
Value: 1600rpm
